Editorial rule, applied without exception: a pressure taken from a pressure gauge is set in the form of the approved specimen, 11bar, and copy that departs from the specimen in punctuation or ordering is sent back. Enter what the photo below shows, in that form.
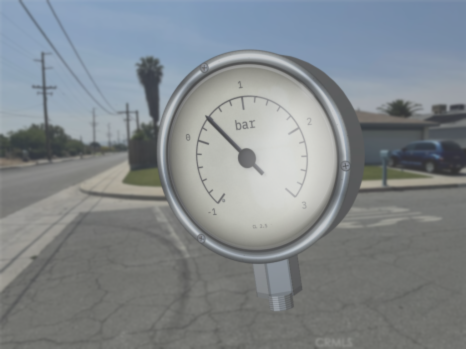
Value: 0.4bar
